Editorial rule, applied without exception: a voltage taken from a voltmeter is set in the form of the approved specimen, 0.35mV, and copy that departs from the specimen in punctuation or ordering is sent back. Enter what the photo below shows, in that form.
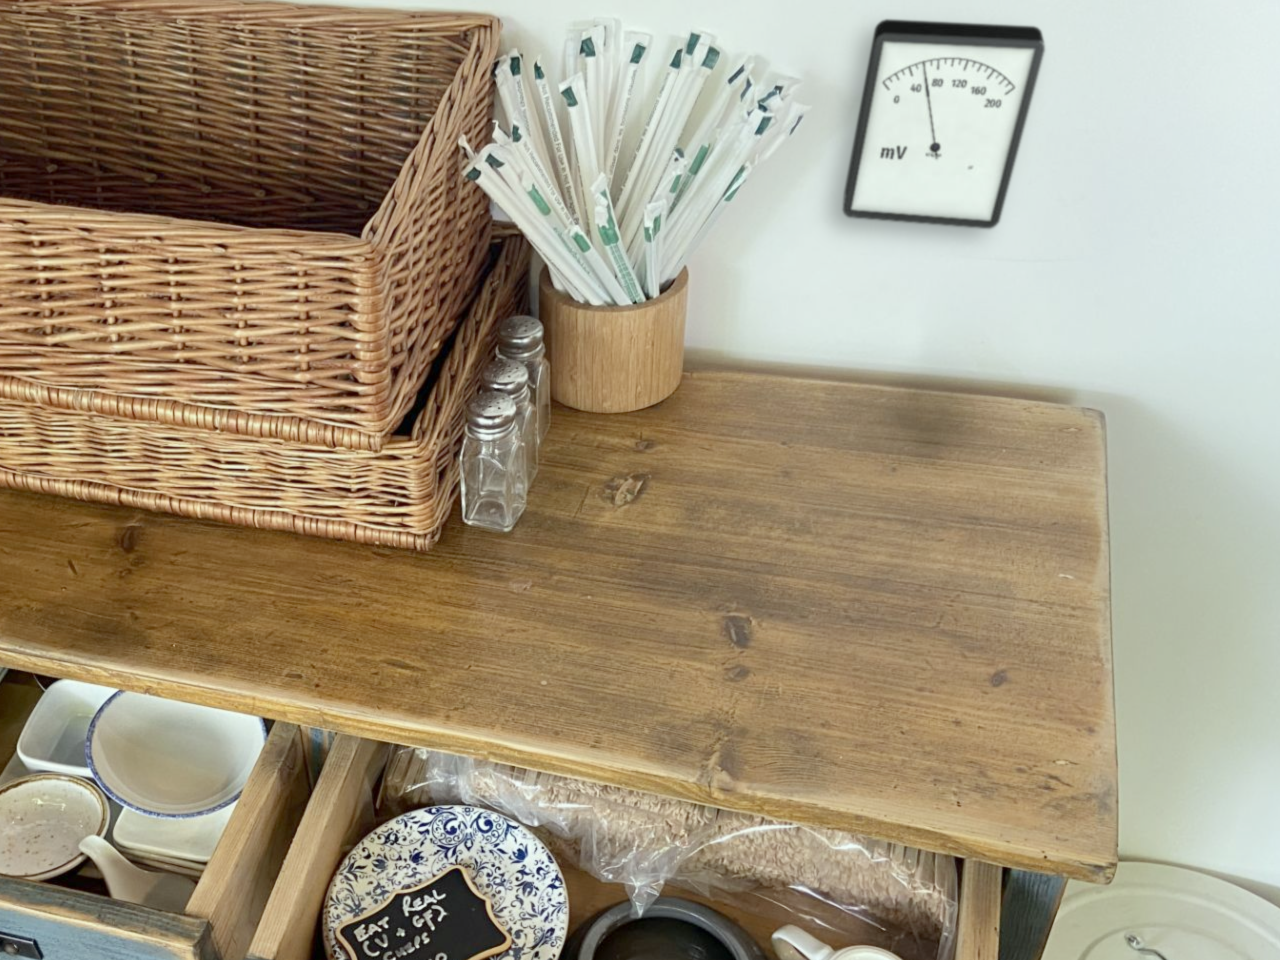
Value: 60mV
